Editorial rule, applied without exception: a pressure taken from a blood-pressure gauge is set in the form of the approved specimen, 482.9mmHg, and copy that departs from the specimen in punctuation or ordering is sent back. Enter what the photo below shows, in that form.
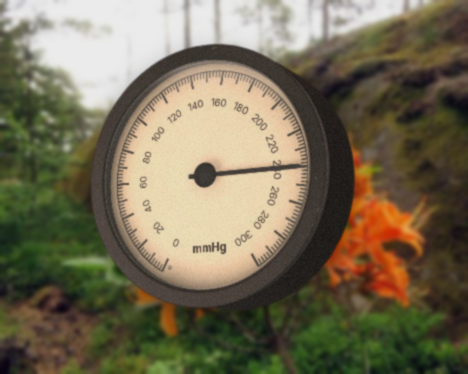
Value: 240mmHg
